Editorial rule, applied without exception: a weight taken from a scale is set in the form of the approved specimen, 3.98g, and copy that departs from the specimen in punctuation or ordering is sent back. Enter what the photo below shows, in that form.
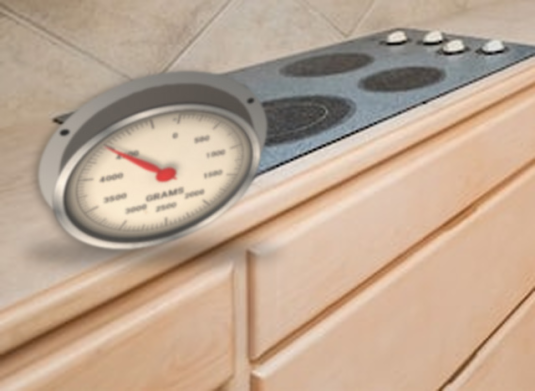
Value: 4500g
